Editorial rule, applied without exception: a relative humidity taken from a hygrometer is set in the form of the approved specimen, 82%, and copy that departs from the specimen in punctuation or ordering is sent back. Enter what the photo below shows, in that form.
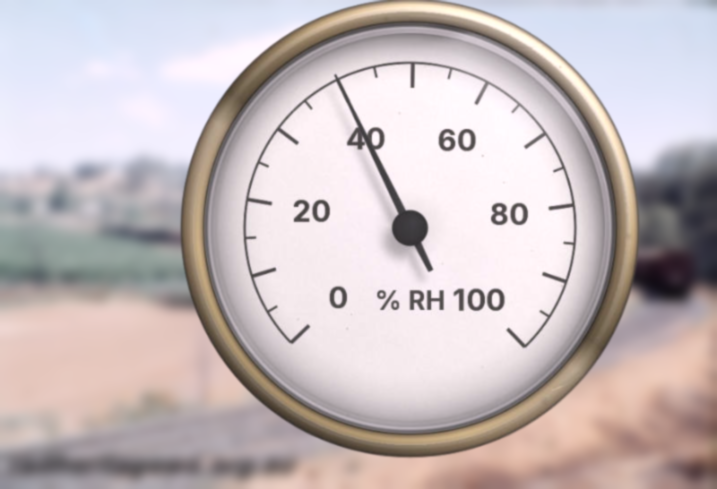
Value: 40%
